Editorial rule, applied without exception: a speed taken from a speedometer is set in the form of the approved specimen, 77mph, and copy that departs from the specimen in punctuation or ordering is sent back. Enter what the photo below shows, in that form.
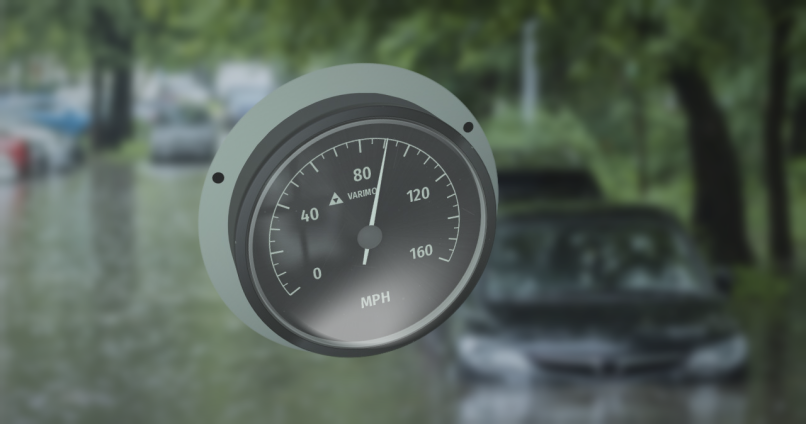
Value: 90mph
